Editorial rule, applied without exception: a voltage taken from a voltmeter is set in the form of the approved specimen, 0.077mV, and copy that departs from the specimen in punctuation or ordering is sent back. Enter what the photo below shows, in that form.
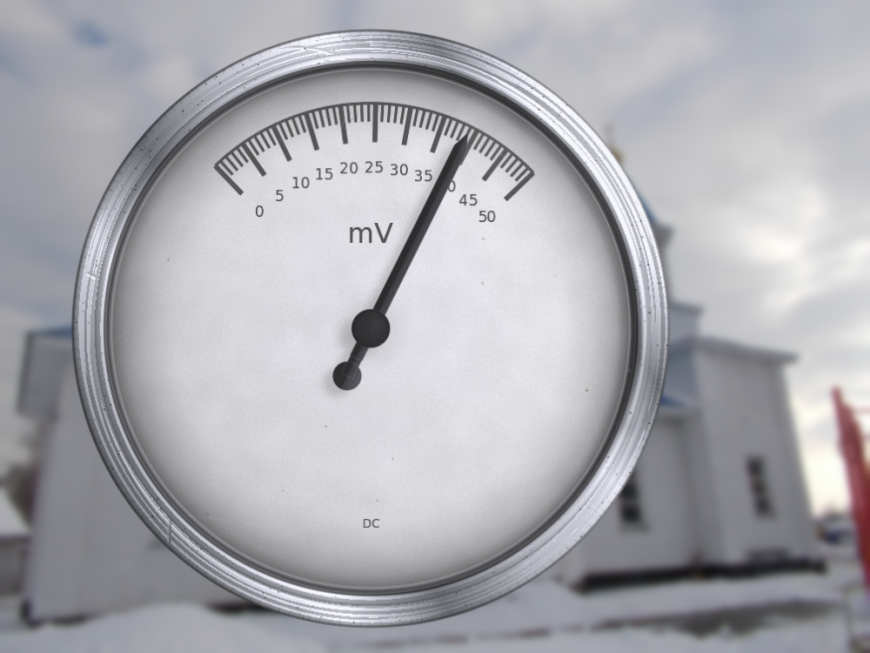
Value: 39mV
